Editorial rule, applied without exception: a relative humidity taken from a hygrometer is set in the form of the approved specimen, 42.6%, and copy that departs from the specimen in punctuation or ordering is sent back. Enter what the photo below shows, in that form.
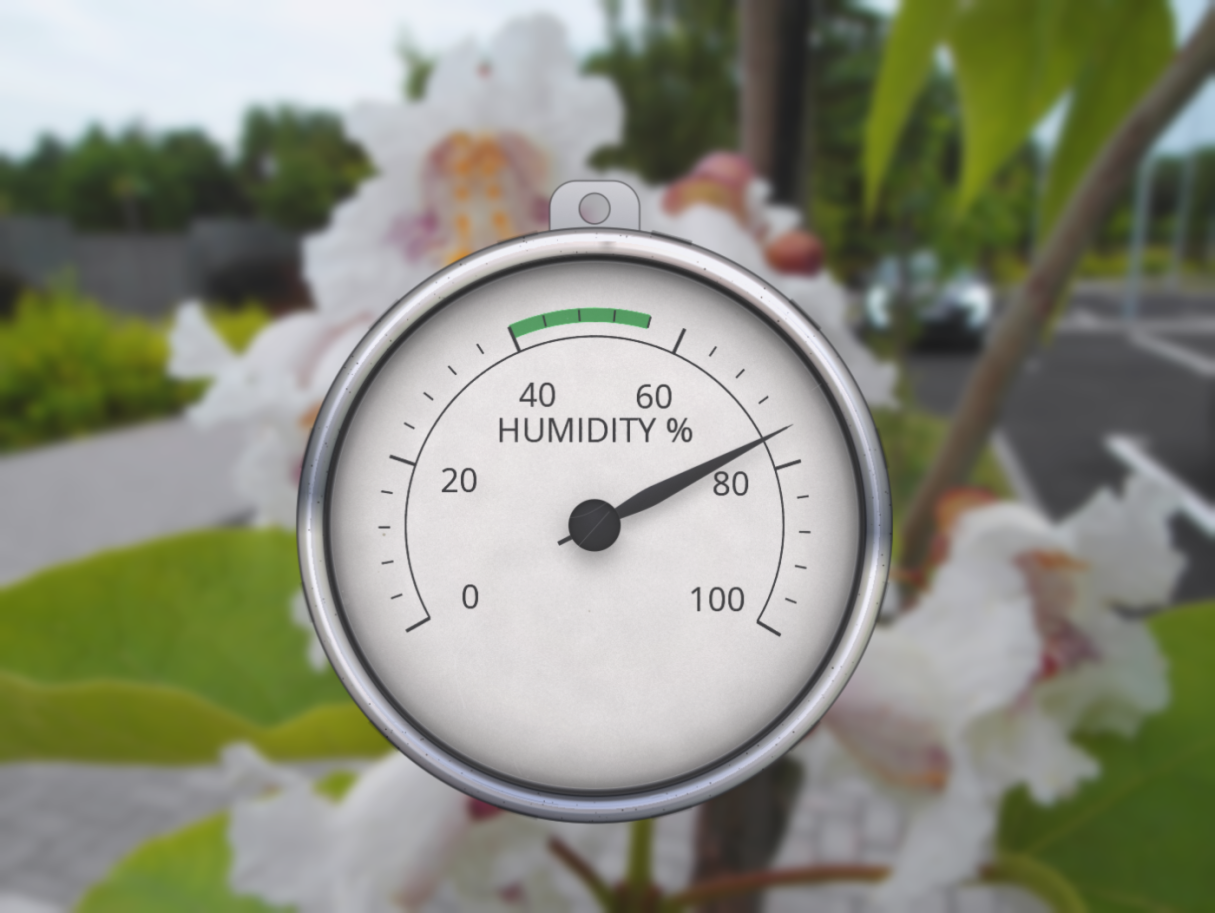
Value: 76%
